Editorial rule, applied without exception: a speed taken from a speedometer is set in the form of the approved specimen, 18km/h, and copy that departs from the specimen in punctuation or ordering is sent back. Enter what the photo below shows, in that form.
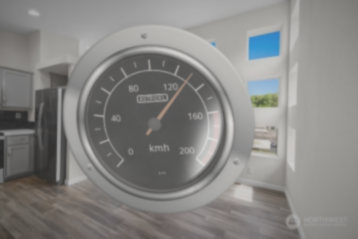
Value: 130km/h
